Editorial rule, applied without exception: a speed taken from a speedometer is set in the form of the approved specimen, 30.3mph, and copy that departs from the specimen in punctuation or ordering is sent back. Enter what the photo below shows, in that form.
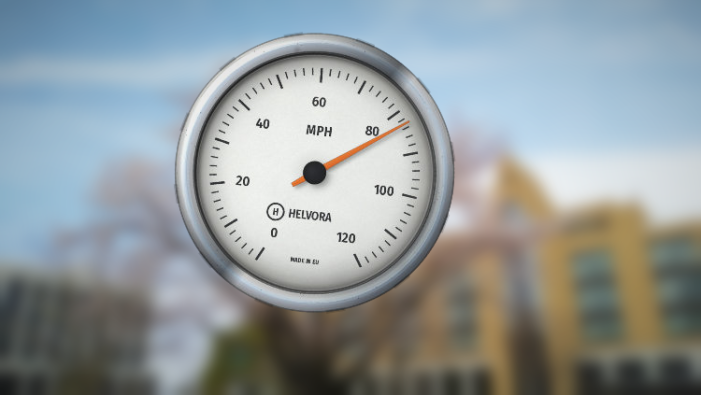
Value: 83mph
